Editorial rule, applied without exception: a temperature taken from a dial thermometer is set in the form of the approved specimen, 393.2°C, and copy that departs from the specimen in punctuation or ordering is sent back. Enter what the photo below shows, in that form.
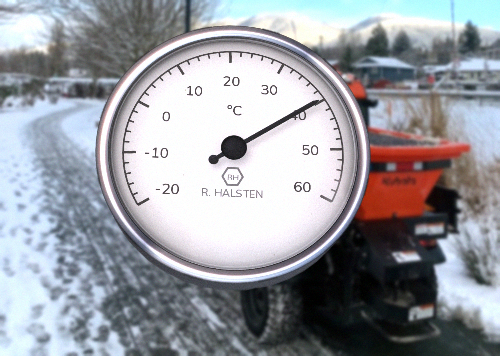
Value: 40°C
